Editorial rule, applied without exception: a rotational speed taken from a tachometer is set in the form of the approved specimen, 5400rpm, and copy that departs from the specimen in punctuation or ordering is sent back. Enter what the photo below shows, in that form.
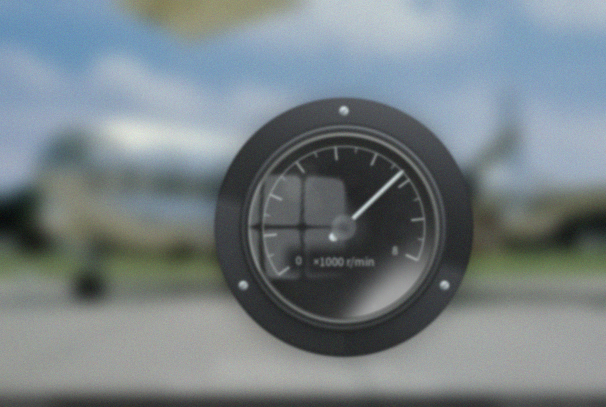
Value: 5750rpm
